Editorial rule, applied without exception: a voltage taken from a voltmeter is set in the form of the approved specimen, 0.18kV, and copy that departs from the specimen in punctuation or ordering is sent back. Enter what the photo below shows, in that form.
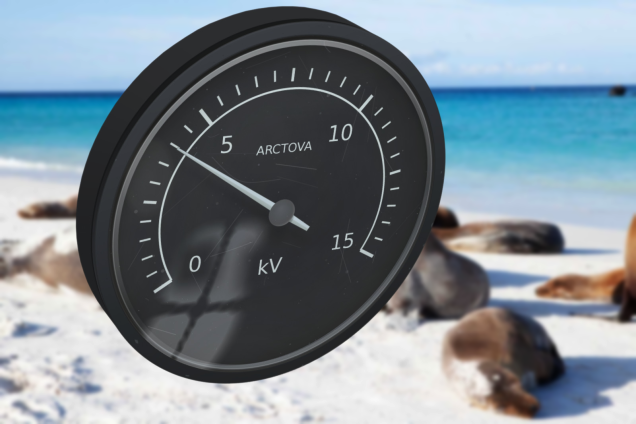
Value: 4kV
